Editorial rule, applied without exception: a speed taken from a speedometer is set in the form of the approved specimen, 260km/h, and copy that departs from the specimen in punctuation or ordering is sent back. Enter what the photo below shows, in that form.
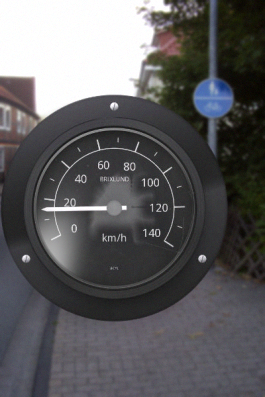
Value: 15km/h
